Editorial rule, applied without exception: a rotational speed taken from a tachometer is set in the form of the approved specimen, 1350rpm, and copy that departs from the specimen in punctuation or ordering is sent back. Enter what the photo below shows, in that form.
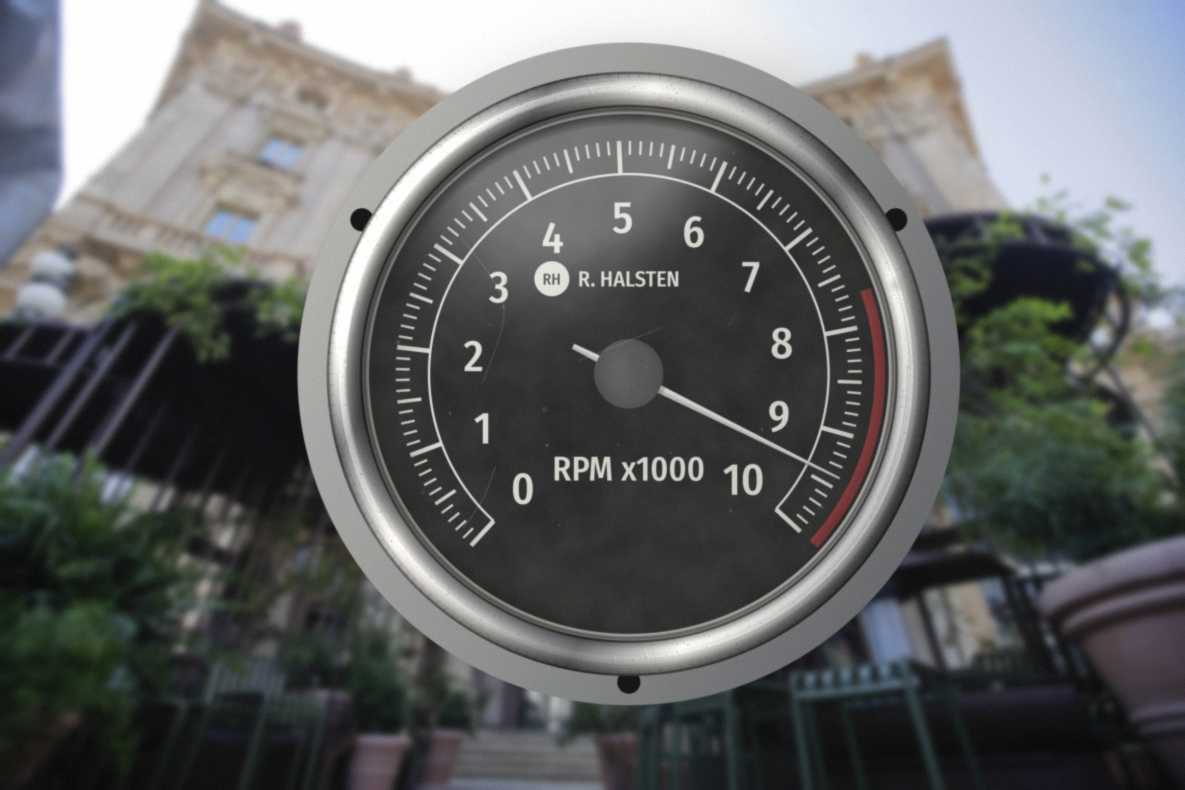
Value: 9400rpm
